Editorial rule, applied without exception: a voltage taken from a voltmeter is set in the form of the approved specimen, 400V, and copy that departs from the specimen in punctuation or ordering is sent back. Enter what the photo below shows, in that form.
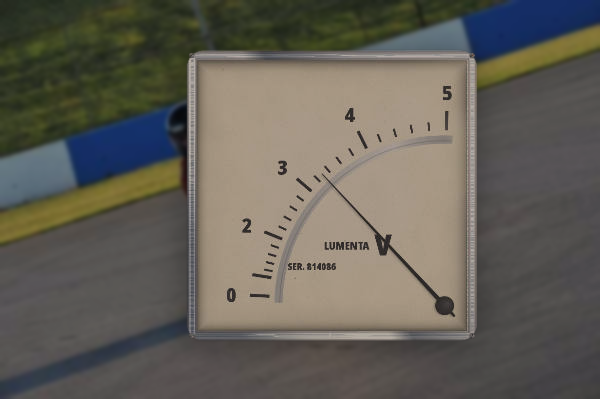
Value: 3.3V
